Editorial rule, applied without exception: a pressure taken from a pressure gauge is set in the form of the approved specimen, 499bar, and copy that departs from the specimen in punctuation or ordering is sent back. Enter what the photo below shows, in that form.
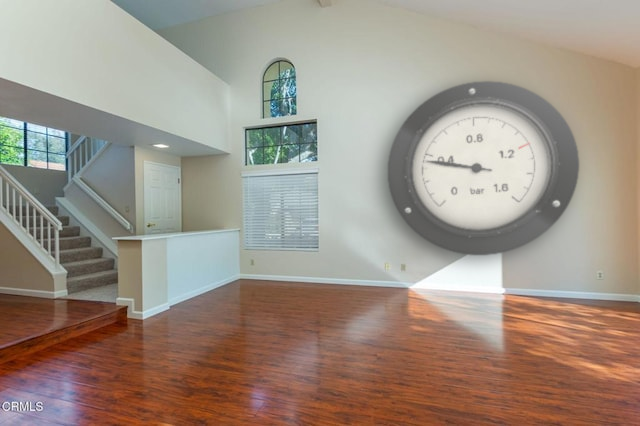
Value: 0.35bar
